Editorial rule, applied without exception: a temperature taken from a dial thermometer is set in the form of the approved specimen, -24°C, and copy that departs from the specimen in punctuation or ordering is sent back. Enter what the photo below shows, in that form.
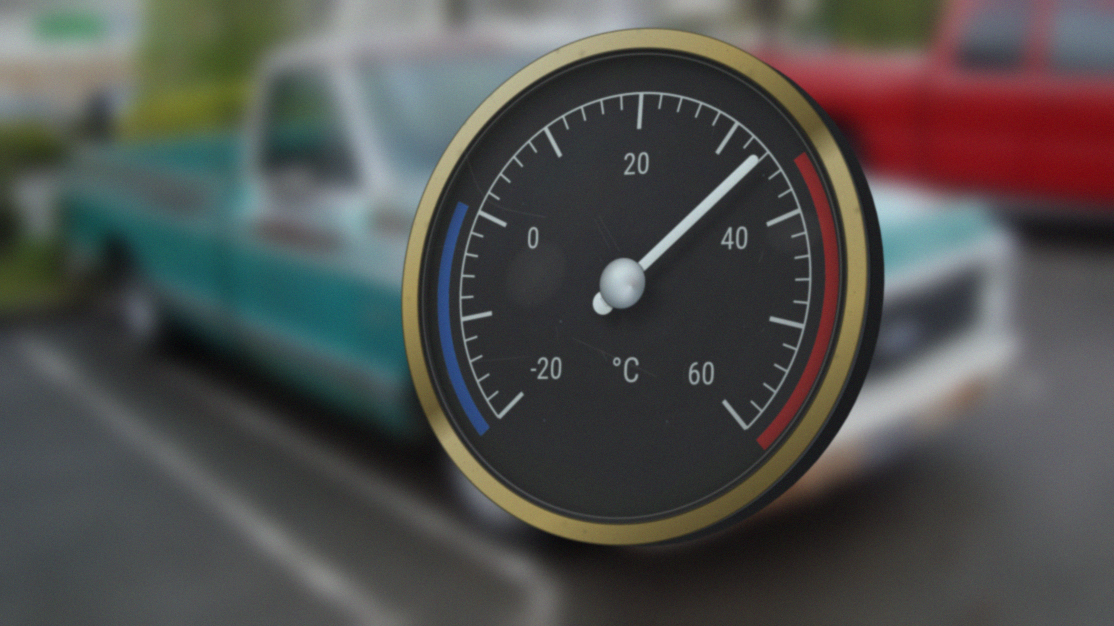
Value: 34°C
